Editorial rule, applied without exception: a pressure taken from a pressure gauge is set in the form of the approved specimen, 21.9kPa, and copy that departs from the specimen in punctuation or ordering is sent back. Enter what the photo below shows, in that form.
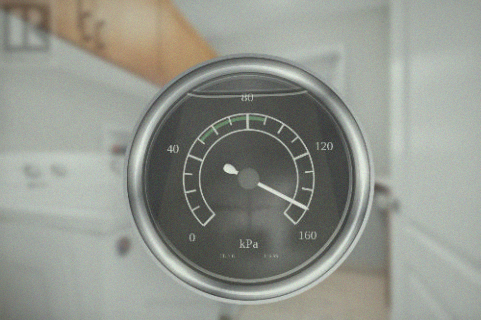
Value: 150kPa
